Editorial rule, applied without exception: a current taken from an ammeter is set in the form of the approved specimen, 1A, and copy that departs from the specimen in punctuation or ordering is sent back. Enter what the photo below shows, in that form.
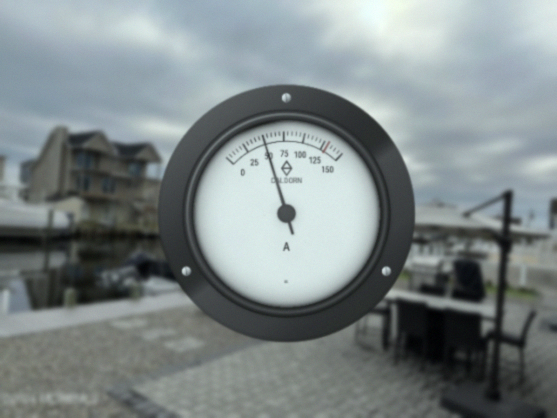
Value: 50A
